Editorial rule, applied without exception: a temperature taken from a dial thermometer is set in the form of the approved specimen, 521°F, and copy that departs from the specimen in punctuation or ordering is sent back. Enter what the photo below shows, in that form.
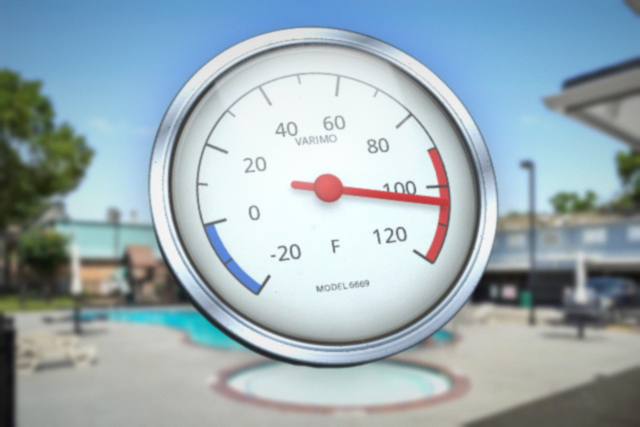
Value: 105°F
